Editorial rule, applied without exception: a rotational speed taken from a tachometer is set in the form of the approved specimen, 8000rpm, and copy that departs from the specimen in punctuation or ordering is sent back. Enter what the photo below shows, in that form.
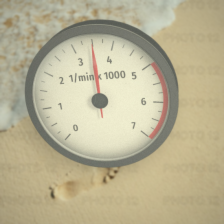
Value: 3500rpm
